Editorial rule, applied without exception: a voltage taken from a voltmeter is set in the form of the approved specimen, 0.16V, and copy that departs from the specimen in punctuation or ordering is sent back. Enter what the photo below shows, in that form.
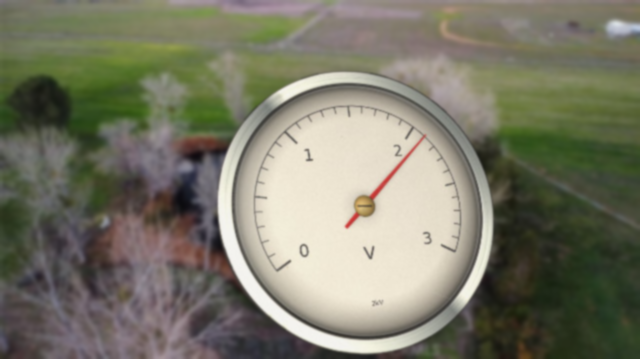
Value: 2.1V
